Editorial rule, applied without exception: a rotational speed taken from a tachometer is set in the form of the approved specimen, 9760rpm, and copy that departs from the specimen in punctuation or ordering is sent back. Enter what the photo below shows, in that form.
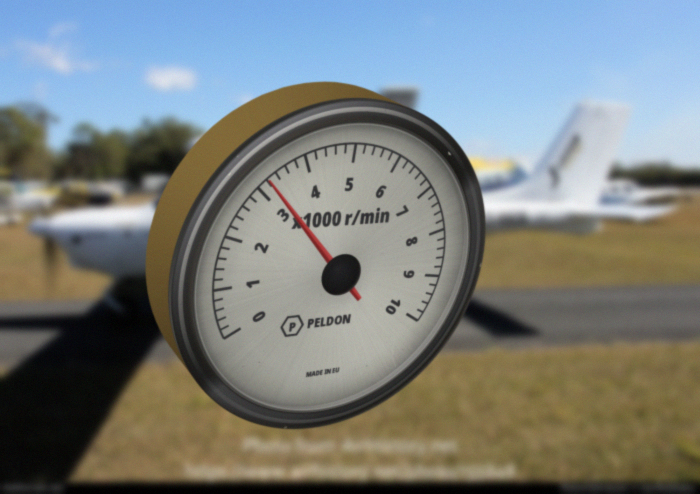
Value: 3200rpm
